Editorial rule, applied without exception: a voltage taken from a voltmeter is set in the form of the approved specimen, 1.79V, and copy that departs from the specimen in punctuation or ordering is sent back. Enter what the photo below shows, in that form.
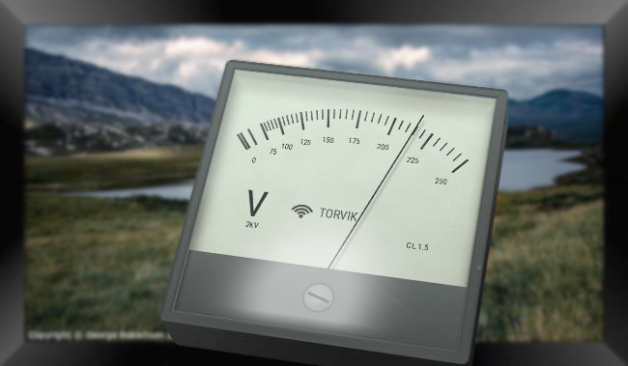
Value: 215V
